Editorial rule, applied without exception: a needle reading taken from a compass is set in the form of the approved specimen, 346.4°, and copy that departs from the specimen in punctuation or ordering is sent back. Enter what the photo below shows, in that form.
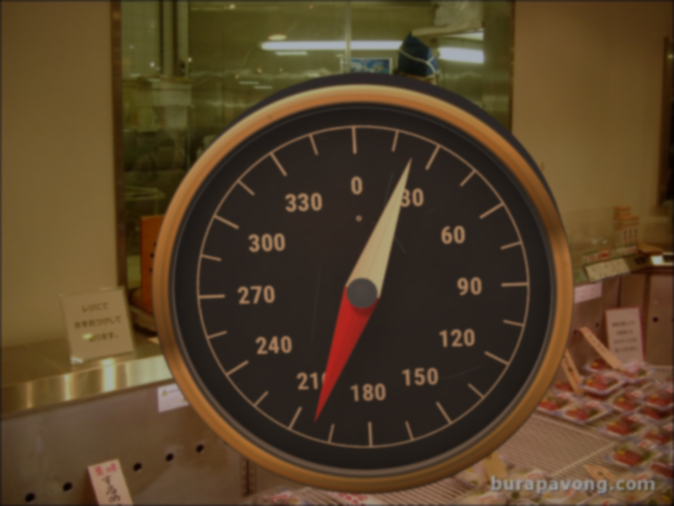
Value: 202.5°
